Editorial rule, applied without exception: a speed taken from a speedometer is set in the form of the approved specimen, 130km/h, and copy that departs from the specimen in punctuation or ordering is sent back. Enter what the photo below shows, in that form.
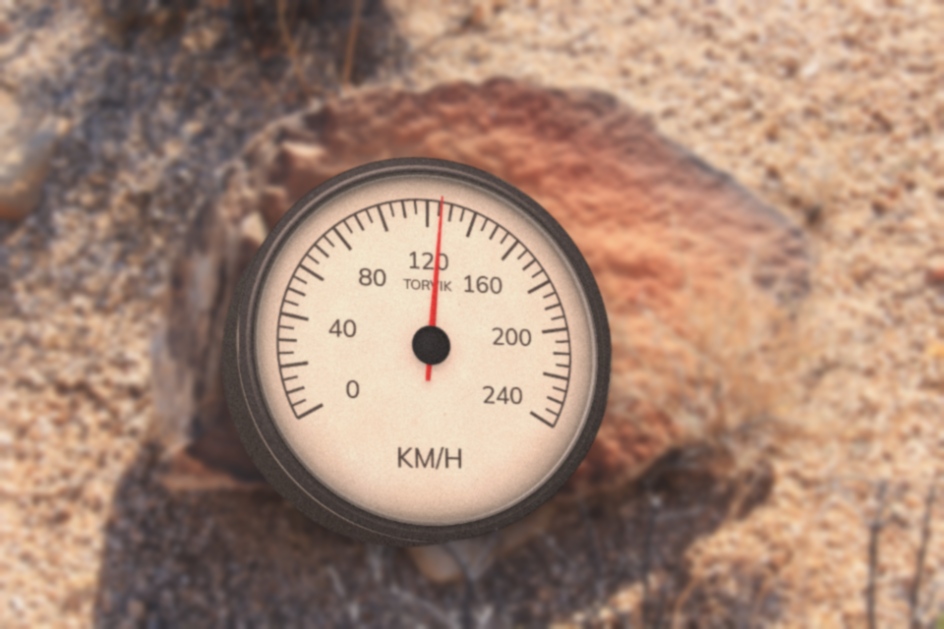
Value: 125km/h
